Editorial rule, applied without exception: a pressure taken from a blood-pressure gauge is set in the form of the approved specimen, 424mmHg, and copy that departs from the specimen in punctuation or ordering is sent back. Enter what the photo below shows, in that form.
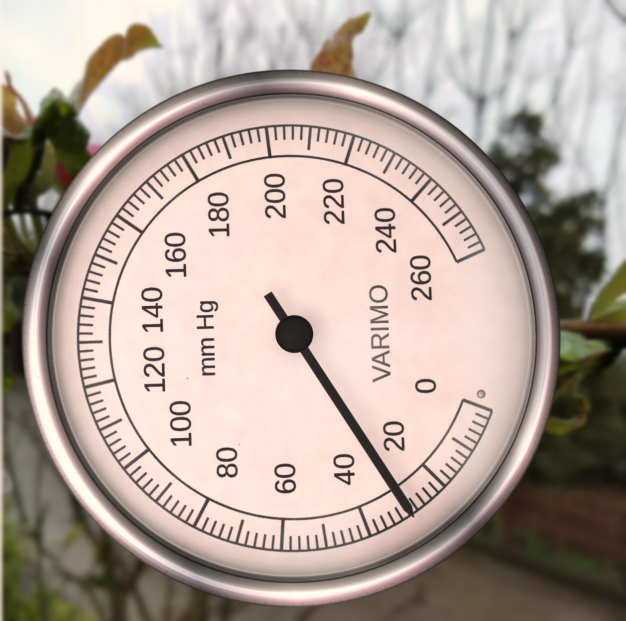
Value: 30mmHg
